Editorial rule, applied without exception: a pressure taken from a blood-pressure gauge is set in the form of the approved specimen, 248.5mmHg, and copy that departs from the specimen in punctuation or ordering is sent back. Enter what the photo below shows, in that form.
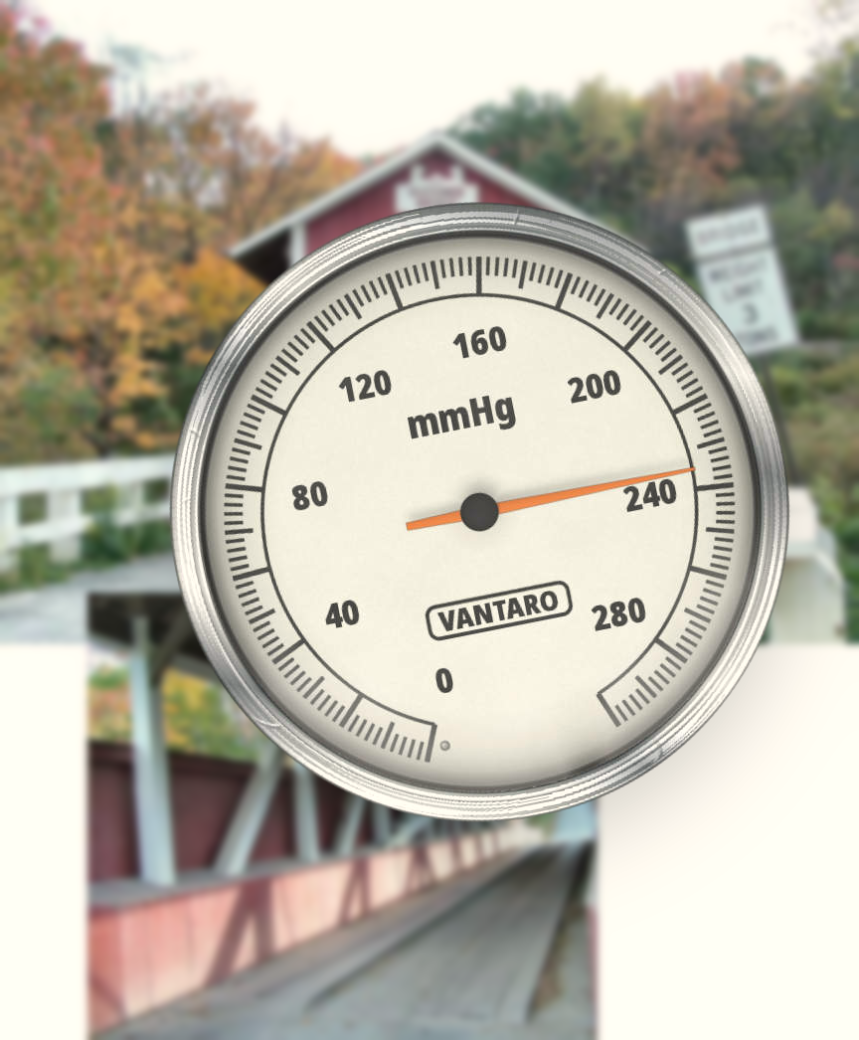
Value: 235mmHg
